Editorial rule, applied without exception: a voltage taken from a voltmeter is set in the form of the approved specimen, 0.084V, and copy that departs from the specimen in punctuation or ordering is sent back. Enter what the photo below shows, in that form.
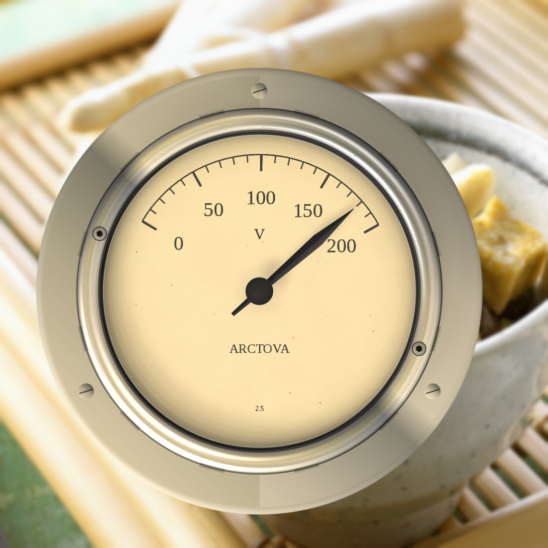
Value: 180V
